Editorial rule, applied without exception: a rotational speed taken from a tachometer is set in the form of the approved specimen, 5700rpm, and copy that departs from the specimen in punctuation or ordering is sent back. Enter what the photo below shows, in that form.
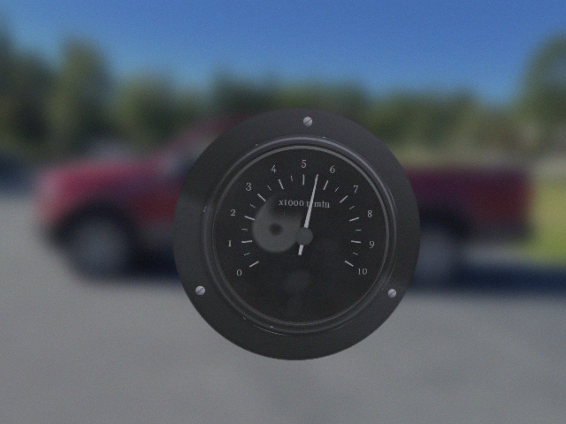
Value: 5500rpm
